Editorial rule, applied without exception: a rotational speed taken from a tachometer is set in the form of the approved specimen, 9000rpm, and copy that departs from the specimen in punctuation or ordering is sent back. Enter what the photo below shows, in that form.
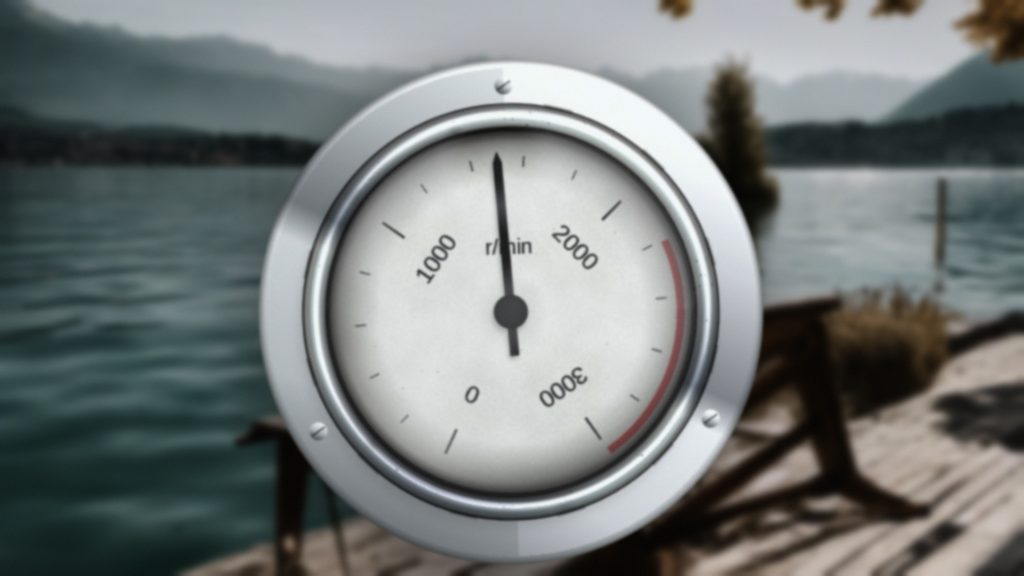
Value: 1500rpm
